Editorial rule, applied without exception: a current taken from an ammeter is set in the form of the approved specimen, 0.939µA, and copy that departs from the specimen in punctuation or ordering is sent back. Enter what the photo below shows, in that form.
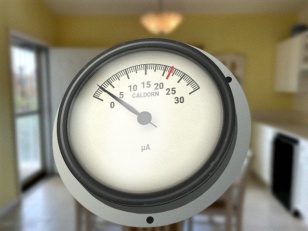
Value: 2.5µA
